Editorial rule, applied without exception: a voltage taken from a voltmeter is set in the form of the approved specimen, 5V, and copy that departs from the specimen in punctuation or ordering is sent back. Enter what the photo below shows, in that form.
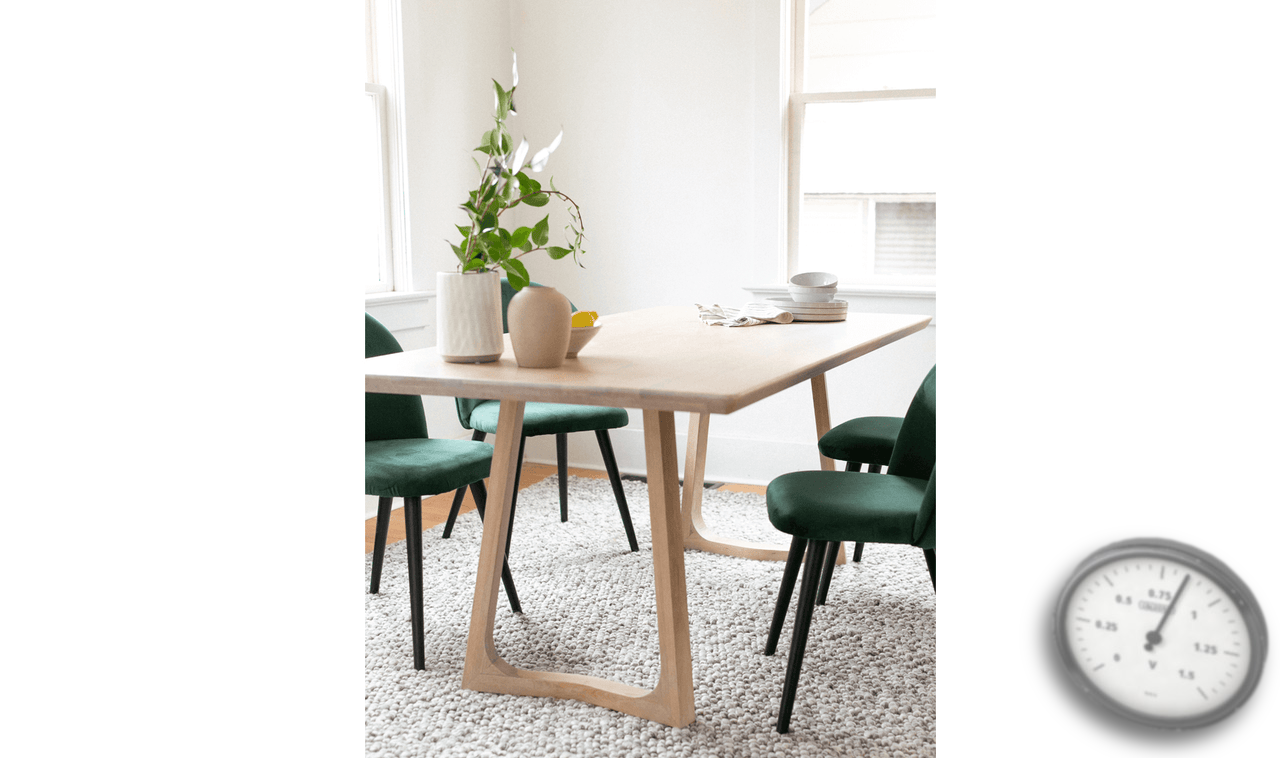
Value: 0.85V
